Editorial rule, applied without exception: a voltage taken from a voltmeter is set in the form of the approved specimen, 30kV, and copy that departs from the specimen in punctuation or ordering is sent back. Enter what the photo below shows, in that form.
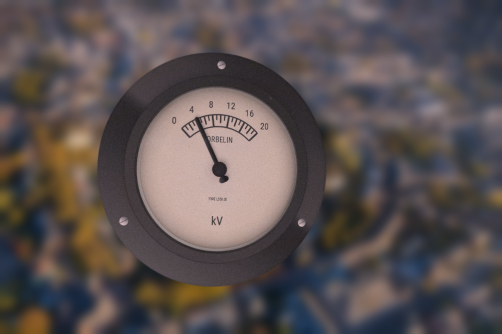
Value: 4kV
